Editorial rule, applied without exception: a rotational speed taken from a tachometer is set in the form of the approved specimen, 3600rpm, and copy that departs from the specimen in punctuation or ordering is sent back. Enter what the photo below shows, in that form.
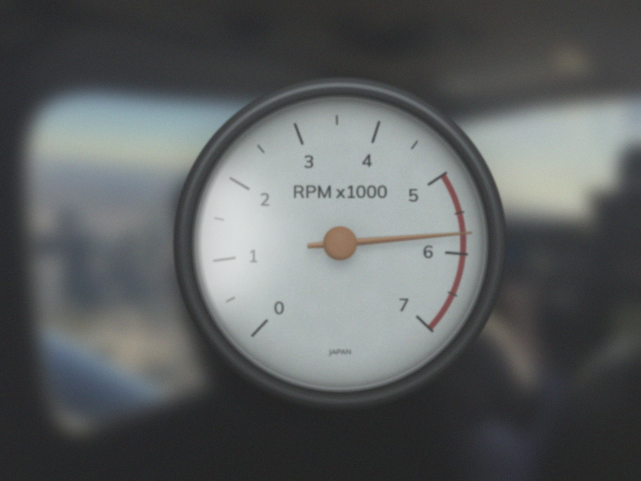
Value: 5750rpm
